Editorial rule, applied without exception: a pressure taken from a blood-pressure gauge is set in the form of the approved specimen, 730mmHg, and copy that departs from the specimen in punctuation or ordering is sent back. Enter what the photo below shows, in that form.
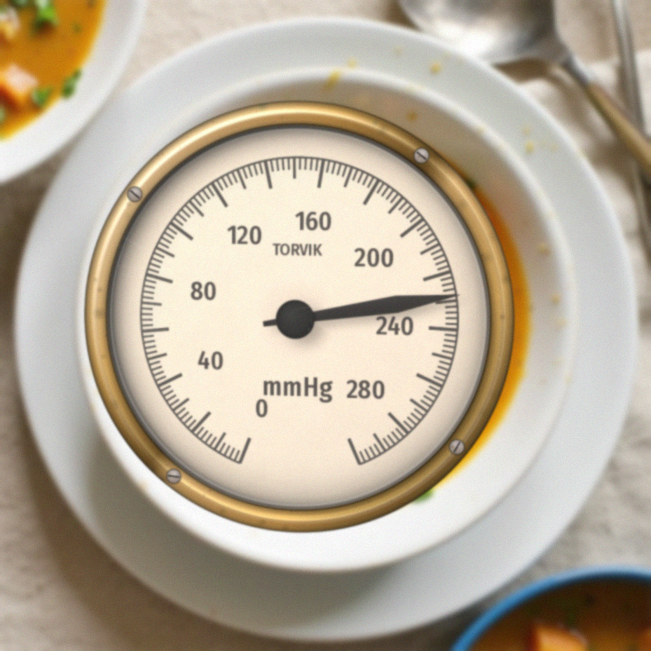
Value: 228mmHg
